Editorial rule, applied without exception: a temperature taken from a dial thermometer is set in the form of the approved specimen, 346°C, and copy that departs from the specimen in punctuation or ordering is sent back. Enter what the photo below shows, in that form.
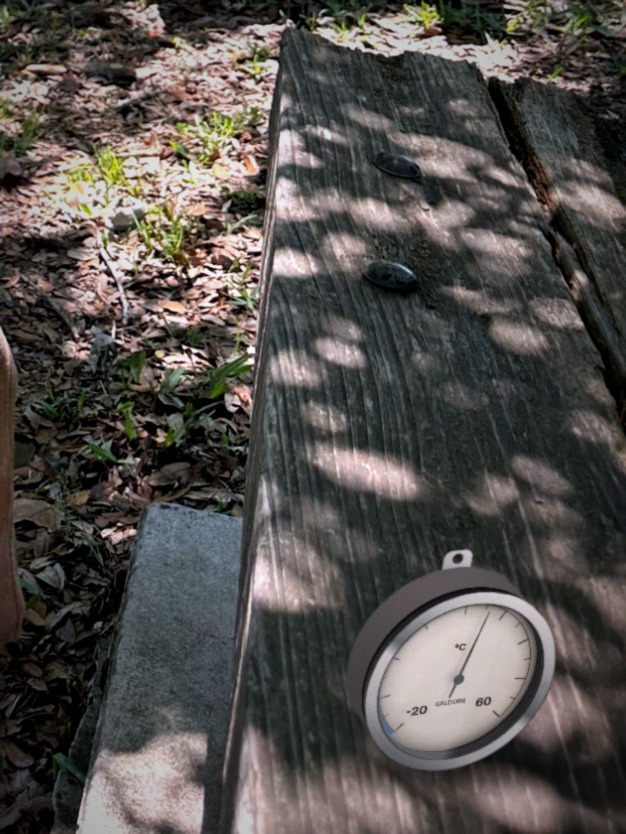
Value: 25°C
